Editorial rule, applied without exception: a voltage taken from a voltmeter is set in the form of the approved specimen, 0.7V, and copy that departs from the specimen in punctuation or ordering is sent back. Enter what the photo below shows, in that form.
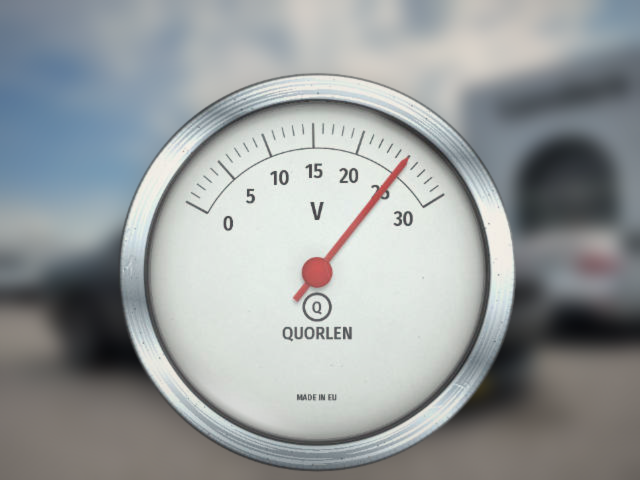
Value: 25V
